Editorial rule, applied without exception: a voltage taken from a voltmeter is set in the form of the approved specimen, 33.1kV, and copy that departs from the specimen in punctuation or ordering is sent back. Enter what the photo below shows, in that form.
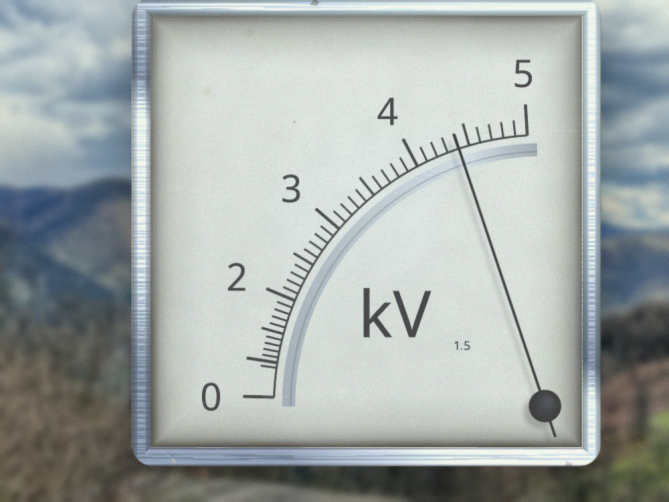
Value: 4.4kV
